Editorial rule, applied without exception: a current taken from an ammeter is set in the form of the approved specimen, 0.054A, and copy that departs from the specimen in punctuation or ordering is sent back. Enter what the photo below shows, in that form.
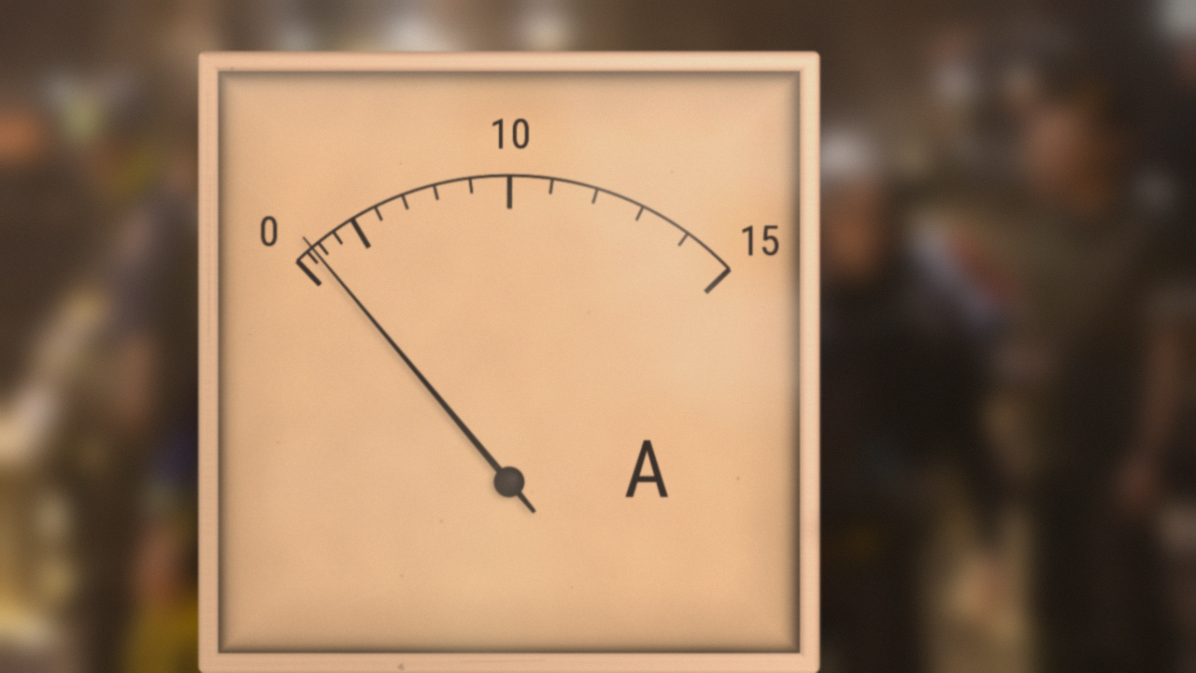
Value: 2.5A
